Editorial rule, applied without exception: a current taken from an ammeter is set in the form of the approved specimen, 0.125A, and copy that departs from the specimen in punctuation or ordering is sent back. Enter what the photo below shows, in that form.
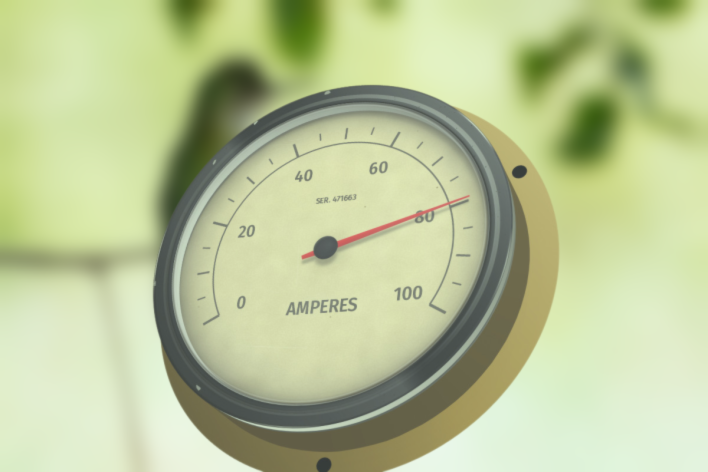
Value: 80A
